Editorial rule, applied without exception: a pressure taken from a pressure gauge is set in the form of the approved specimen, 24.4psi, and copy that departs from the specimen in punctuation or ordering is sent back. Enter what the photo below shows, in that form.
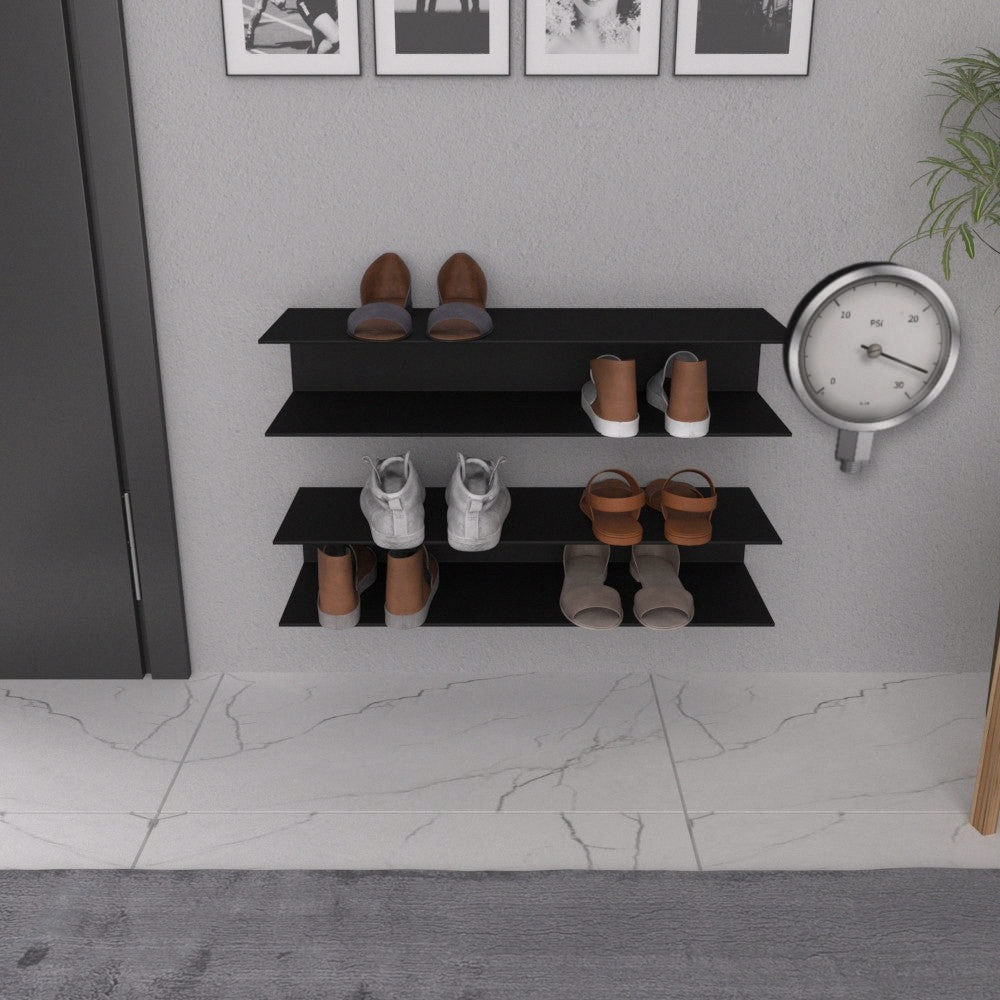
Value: 27psi
